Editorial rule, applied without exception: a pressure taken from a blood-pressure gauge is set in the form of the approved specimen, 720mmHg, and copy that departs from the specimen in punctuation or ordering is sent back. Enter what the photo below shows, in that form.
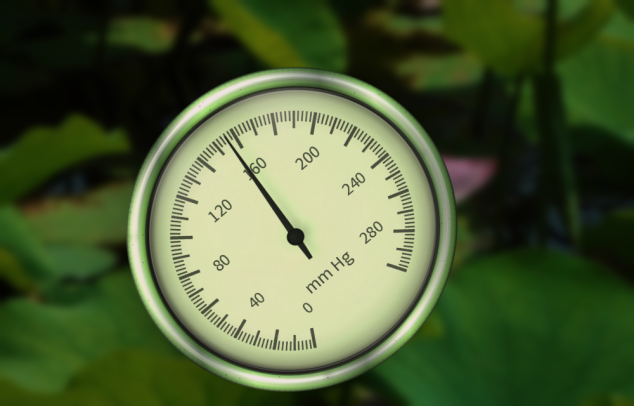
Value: 156mmHg
